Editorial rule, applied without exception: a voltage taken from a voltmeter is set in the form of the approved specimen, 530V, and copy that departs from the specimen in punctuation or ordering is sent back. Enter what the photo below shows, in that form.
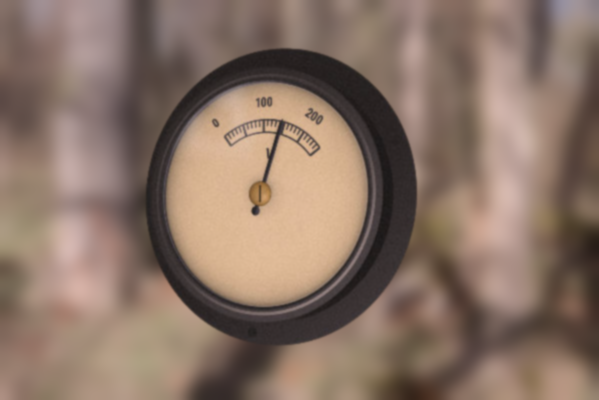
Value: 150V
